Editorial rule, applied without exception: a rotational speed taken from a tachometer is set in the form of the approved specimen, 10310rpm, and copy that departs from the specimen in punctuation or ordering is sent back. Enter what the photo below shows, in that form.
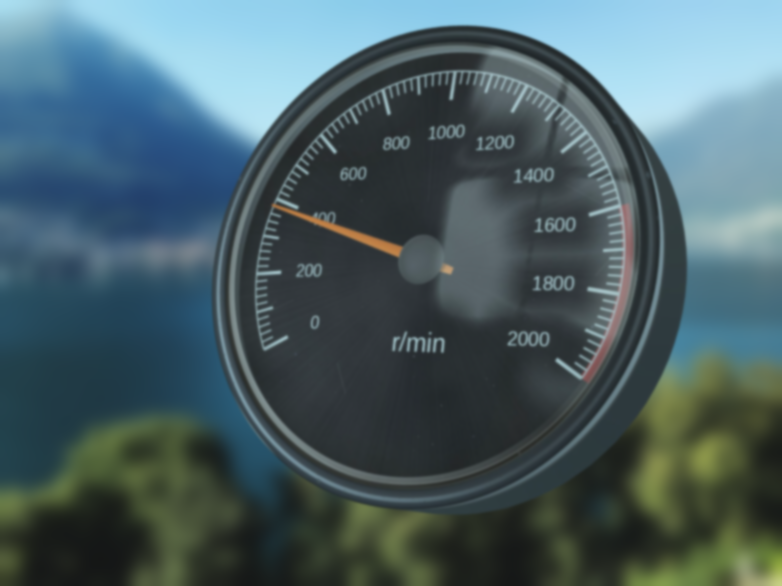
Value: 380rpm
